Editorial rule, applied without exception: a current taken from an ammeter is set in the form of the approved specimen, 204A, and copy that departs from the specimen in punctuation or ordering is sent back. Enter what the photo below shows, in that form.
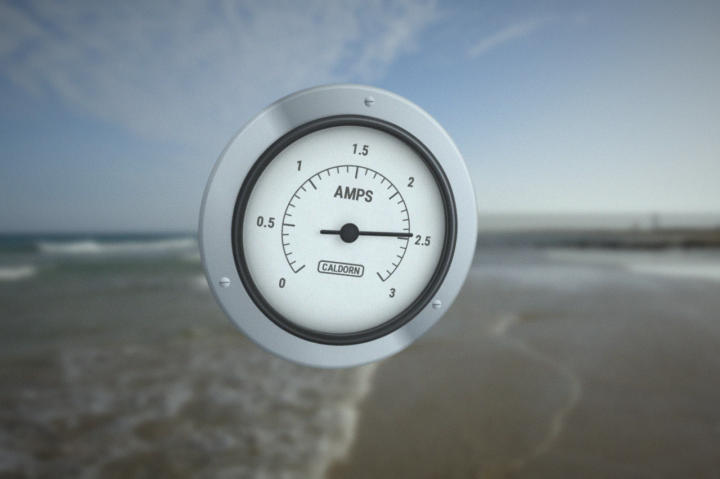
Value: 2.45A
